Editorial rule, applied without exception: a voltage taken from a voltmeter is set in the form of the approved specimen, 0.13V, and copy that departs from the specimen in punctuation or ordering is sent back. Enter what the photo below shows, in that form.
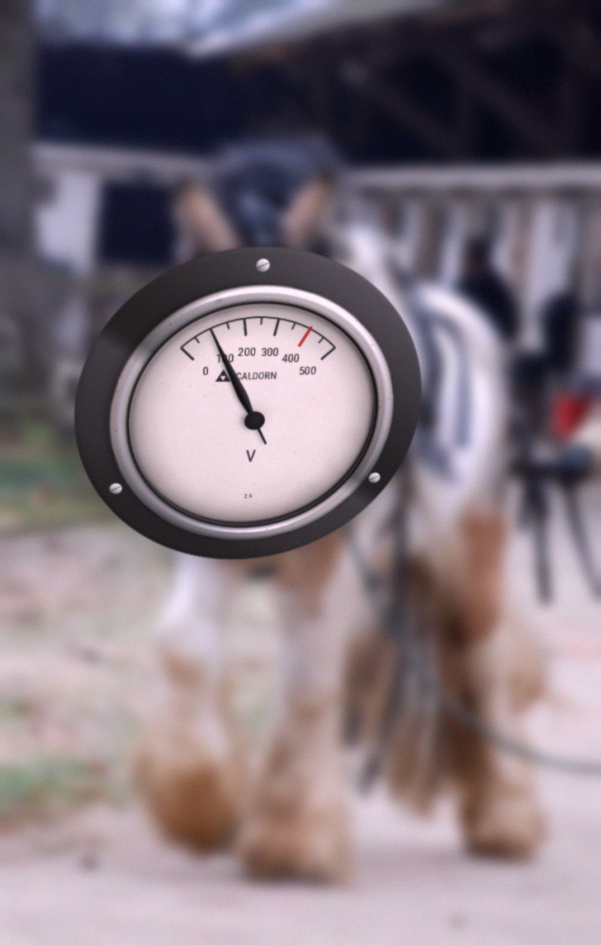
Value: 100V
